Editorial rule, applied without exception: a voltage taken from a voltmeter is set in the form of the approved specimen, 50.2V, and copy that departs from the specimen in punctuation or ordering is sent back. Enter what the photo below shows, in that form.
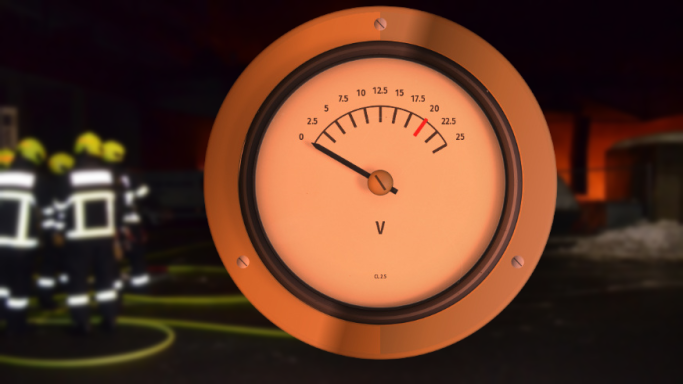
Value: 0V
